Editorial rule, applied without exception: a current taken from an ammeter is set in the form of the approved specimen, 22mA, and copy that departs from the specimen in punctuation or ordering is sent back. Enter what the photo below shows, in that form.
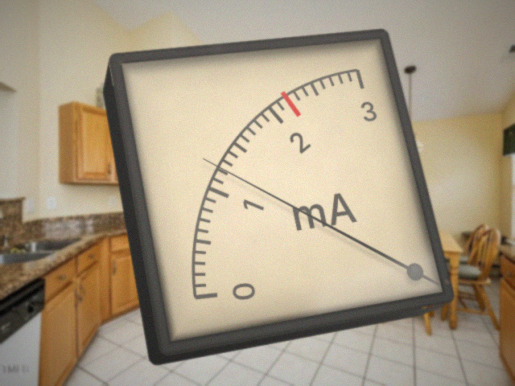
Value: 1.2mA
